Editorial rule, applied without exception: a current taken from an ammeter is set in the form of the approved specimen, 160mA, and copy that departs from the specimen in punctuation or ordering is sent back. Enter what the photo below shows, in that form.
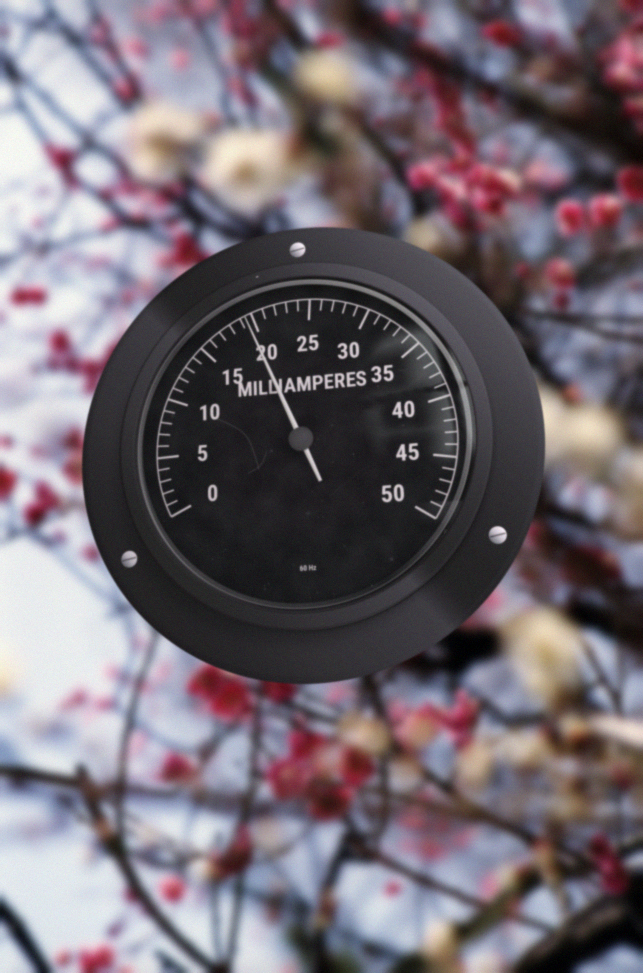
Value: 19.5mA
